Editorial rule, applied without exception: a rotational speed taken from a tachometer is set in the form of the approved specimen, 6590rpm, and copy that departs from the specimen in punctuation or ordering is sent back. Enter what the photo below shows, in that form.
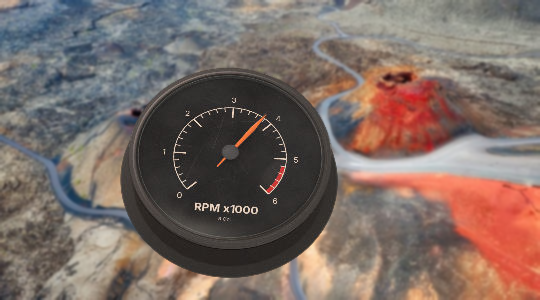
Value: 3800rpm
